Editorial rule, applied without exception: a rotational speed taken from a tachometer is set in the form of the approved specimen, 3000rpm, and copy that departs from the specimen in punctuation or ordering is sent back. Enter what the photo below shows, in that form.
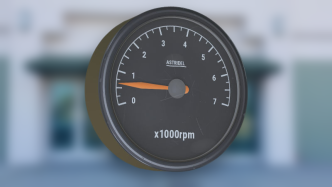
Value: 625rpm
